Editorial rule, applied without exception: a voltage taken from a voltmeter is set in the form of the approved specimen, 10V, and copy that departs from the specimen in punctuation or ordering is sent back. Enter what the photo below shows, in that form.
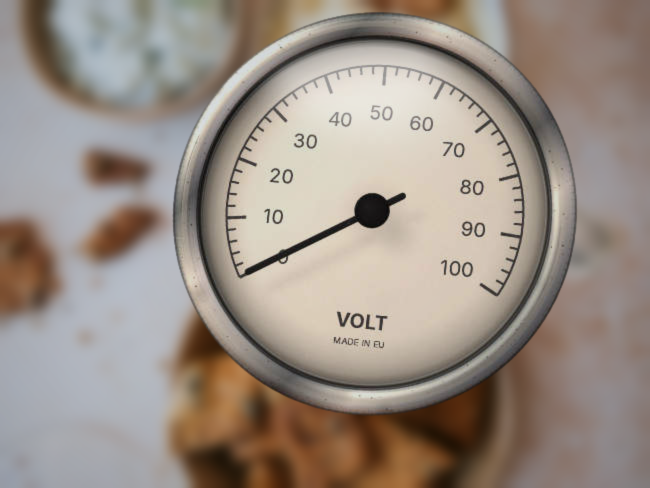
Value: 0V
